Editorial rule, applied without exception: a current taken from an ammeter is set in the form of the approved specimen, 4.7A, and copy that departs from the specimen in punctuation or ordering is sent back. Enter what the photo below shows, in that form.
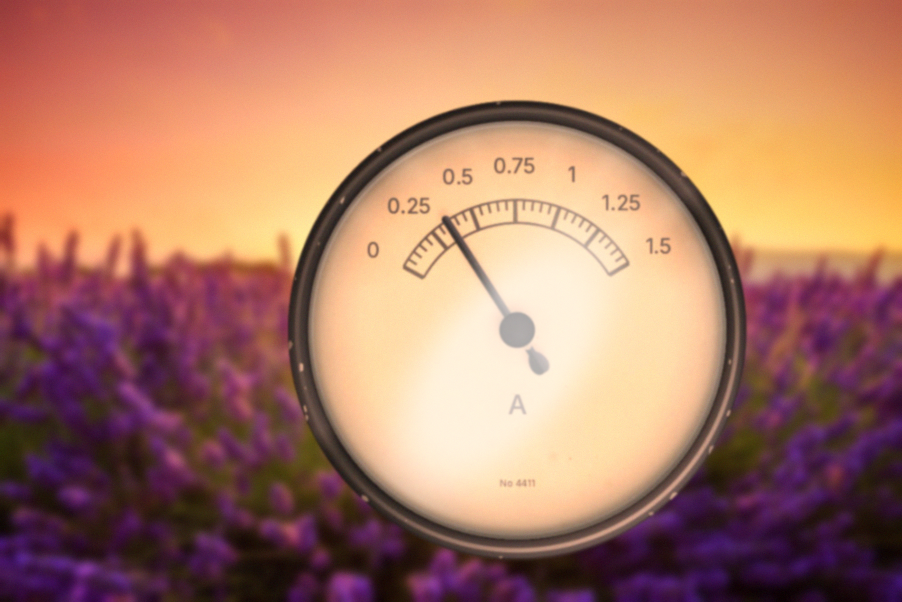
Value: 0.35A
